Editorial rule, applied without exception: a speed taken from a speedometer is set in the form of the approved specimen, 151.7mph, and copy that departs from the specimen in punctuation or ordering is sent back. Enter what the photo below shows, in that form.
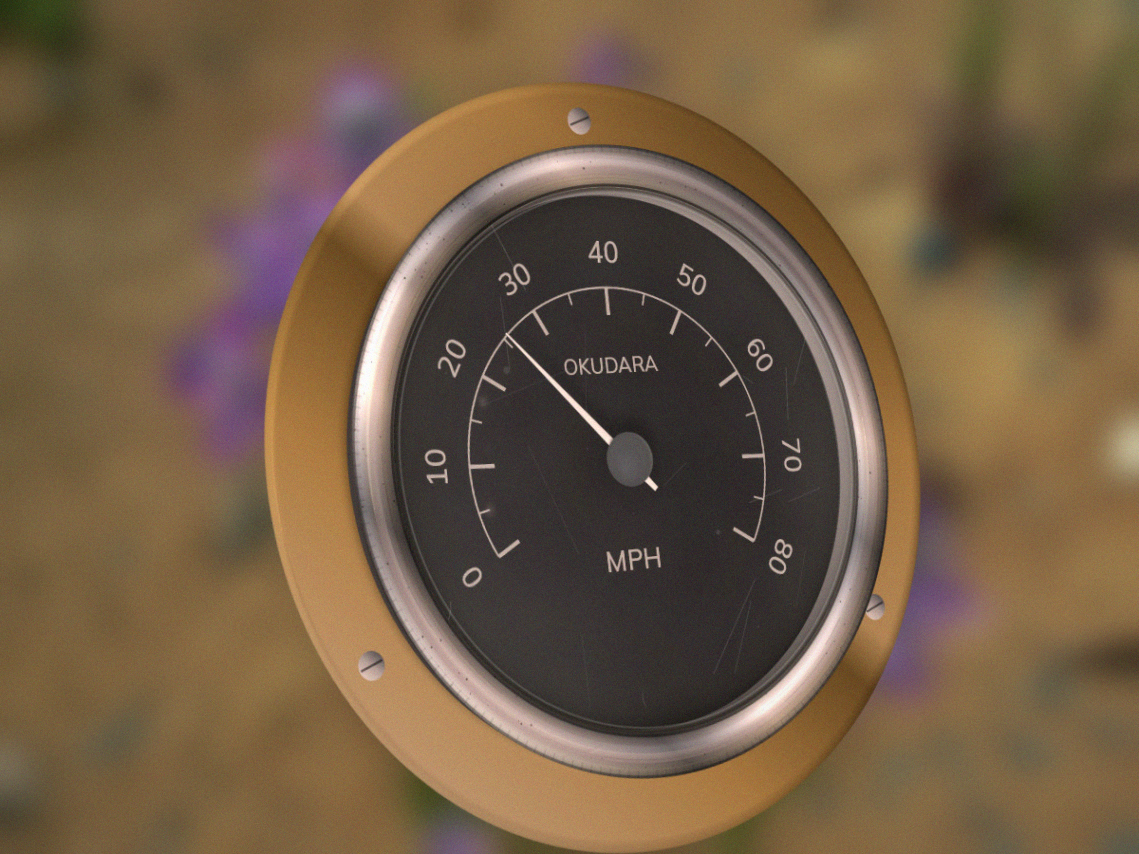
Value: 25mph
